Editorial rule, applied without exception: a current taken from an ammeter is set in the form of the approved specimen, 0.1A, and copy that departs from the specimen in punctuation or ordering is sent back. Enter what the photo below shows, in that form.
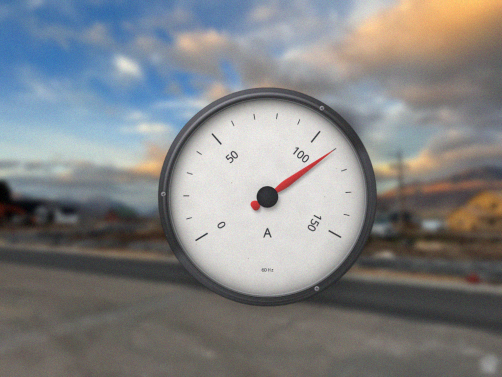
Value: 110A
